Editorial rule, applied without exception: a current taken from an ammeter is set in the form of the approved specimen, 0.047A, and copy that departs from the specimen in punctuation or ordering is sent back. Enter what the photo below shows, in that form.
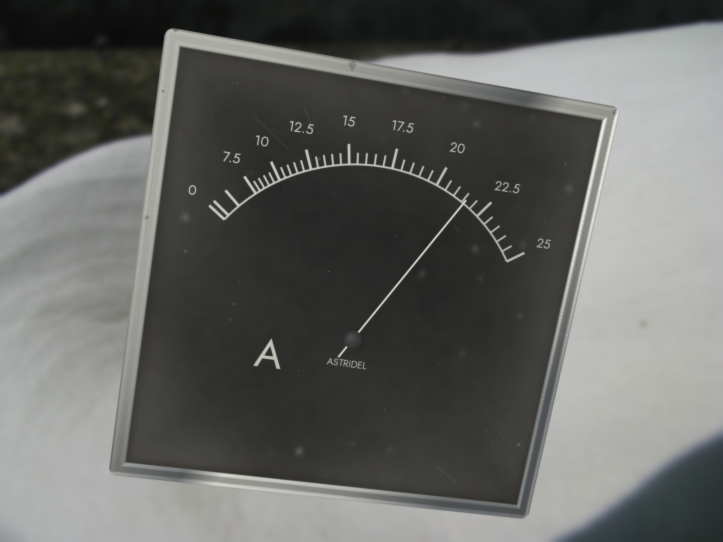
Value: 21.5A
